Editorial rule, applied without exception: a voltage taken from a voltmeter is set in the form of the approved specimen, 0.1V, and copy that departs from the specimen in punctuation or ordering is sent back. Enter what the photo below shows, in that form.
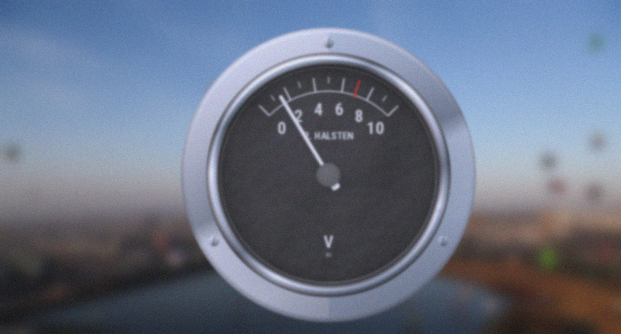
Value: 1.5V
